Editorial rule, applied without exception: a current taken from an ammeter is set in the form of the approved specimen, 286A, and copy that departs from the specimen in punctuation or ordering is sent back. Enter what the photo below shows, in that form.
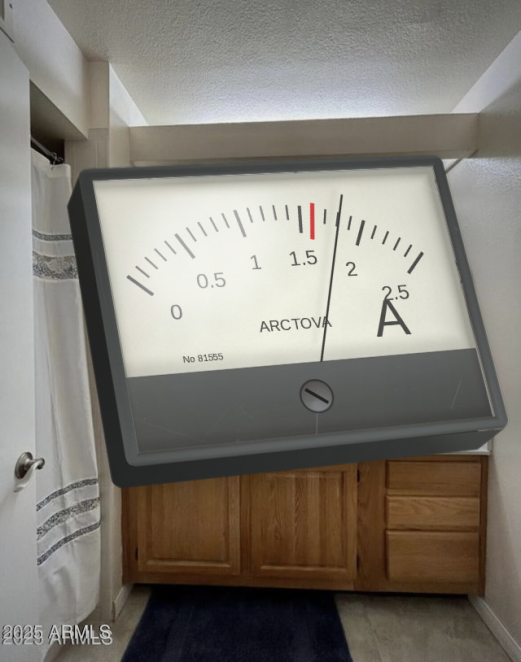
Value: 1.8A
